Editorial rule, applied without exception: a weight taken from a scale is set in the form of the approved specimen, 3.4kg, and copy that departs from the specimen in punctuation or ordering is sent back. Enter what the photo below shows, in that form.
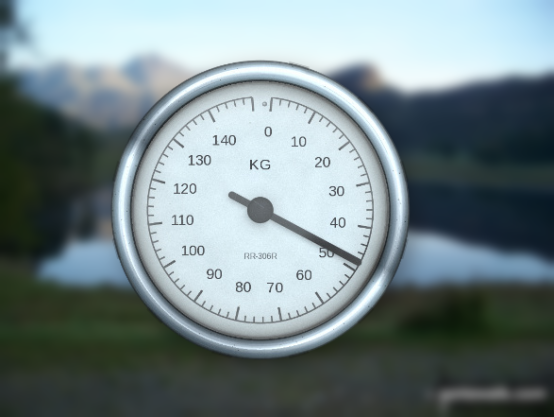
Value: 48kg
